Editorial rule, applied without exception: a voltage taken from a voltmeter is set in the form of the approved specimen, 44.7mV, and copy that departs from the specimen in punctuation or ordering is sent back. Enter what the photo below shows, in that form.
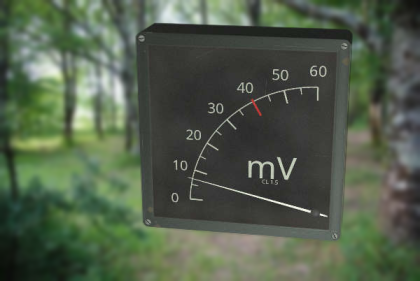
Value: 7.5mV
